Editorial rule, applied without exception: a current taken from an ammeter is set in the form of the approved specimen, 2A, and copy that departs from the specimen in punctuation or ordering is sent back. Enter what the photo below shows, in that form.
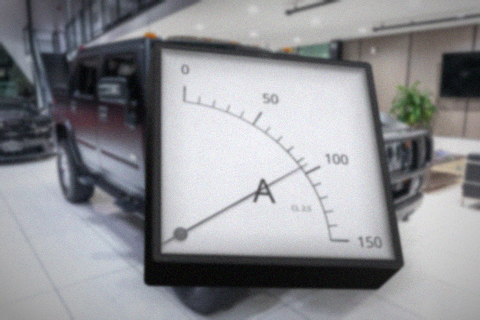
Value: 95A
